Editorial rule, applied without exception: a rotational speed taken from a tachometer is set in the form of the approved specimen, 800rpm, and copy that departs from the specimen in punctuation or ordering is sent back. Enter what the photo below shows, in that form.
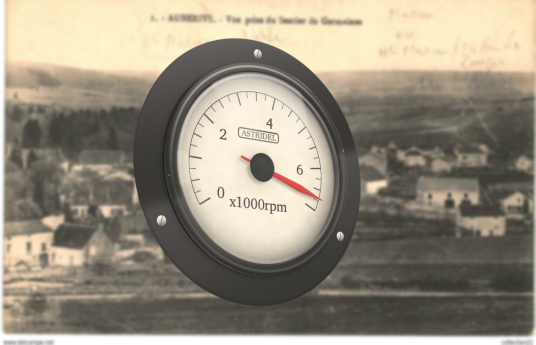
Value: 6750rpm
